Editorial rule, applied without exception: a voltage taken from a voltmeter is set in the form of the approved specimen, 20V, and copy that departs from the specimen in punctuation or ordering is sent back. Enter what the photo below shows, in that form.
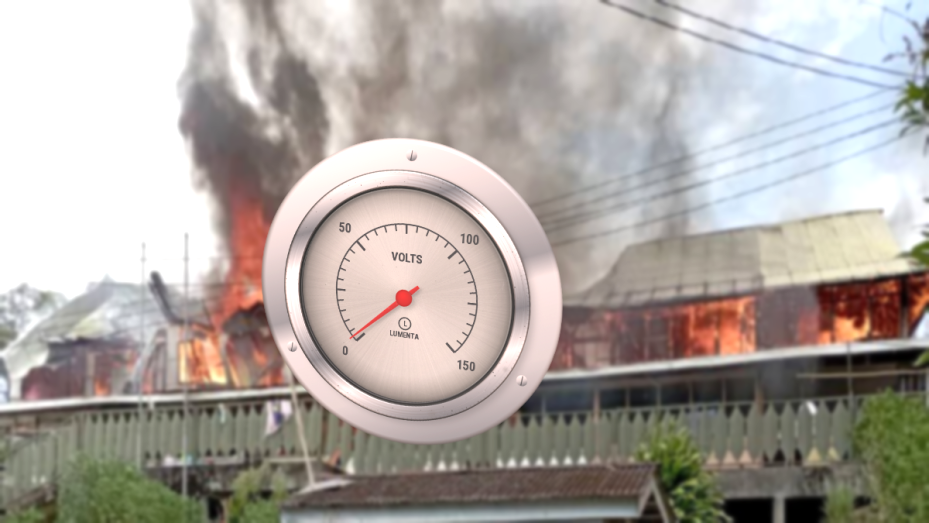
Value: 2.5V
